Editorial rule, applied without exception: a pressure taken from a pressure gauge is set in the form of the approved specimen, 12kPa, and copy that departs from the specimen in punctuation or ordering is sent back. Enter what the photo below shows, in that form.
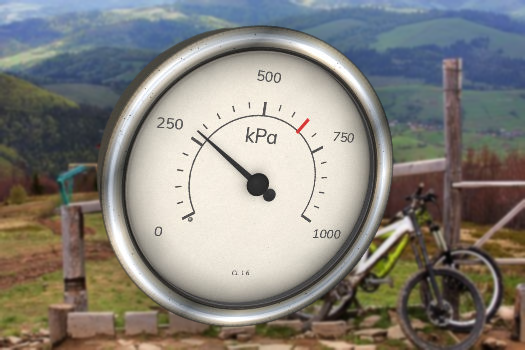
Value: 275kPa
